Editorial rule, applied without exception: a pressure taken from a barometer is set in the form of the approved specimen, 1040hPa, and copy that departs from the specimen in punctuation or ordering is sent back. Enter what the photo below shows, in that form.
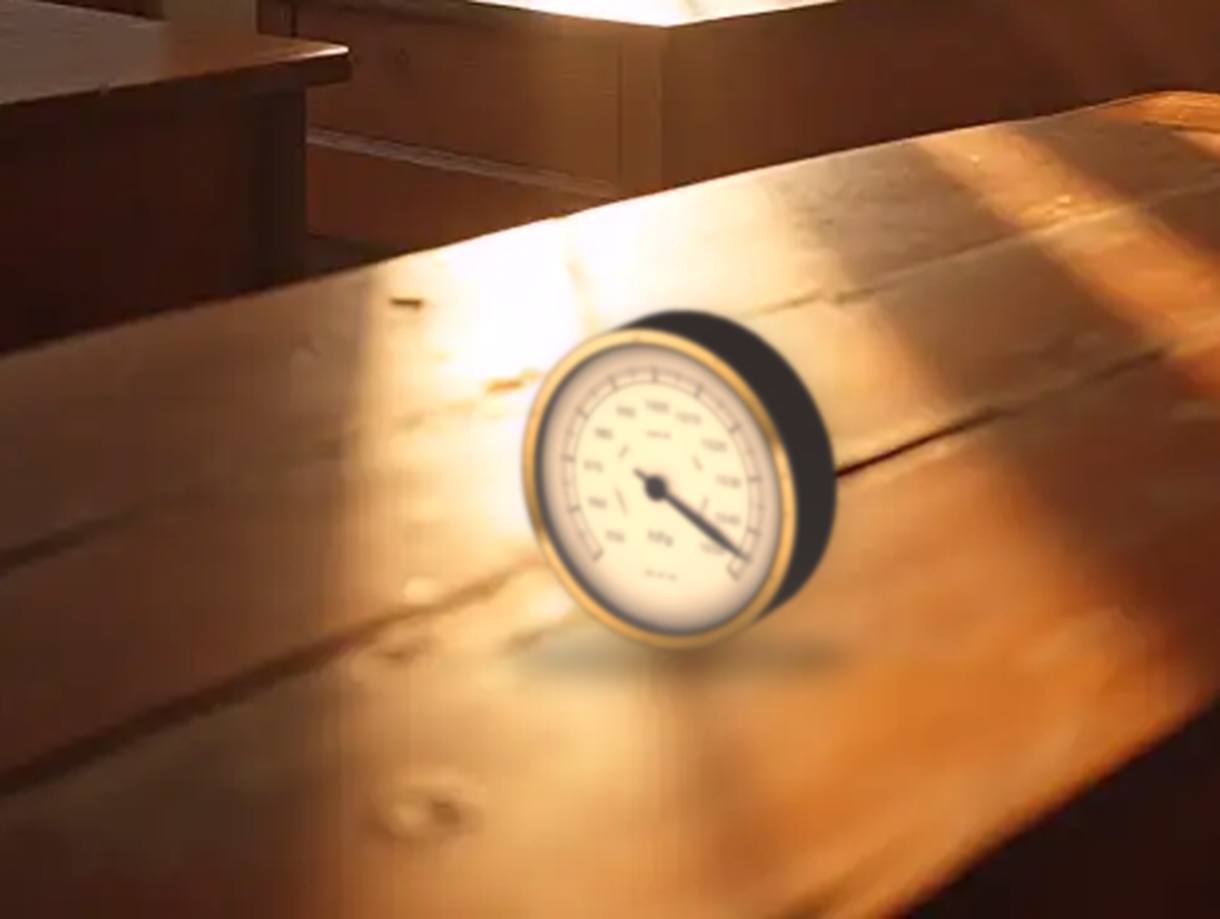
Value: 1045hPa
